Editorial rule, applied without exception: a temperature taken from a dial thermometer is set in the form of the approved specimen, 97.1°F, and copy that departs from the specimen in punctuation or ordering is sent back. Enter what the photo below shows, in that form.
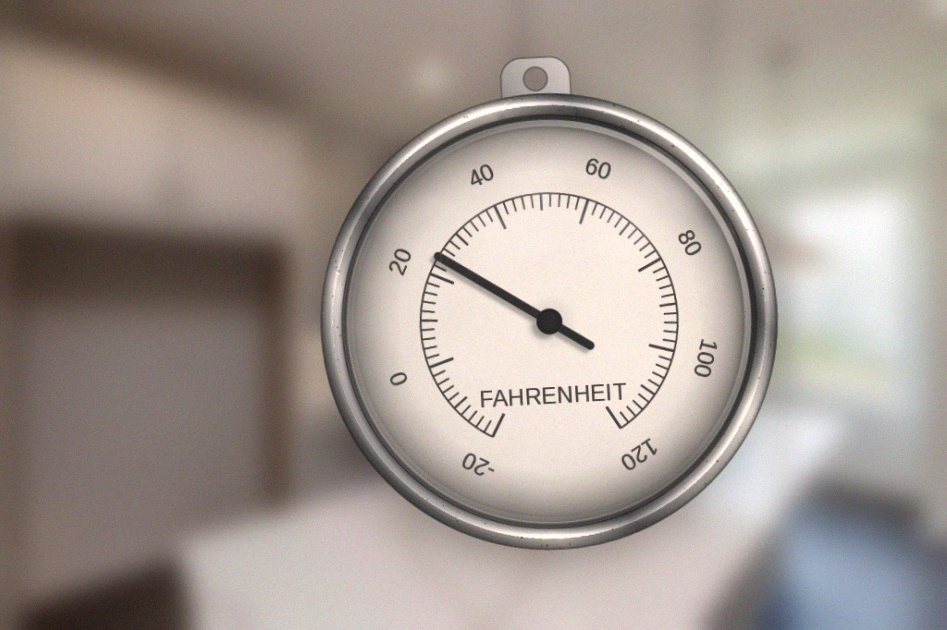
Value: 24°F
